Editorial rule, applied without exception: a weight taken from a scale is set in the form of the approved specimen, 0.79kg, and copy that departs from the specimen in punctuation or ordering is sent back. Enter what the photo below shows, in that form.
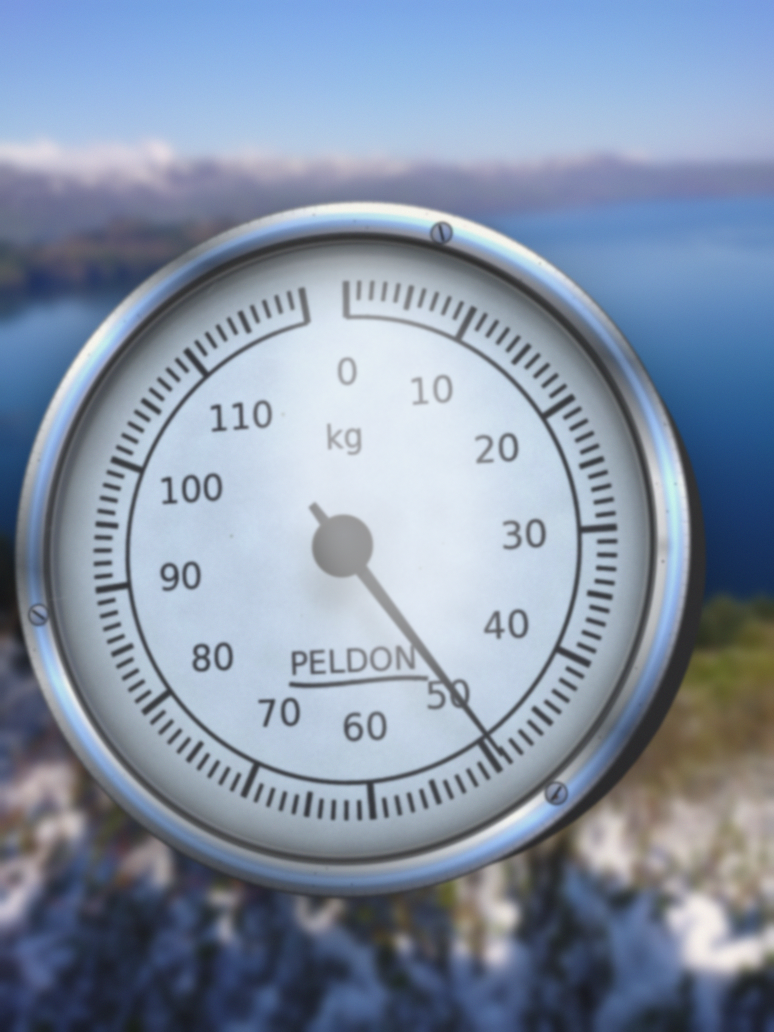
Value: 49kg
